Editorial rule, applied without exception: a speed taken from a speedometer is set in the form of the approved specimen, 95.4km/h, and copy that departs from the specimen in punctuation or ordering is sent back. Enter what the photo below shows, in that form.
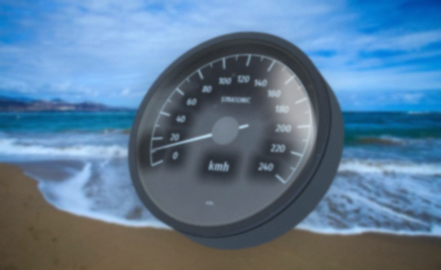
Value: 10km/h
